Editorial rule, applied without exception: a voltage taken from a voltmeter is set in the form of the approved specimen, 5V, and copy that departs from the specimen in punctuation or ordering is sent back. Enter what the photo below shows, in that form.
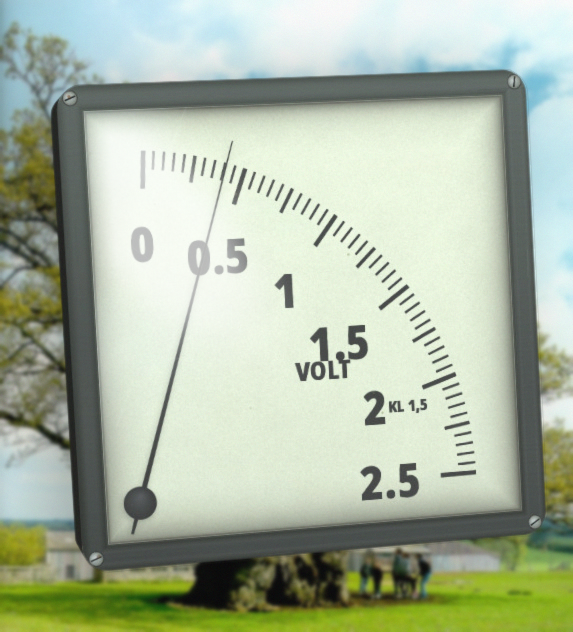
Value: 0.4V
